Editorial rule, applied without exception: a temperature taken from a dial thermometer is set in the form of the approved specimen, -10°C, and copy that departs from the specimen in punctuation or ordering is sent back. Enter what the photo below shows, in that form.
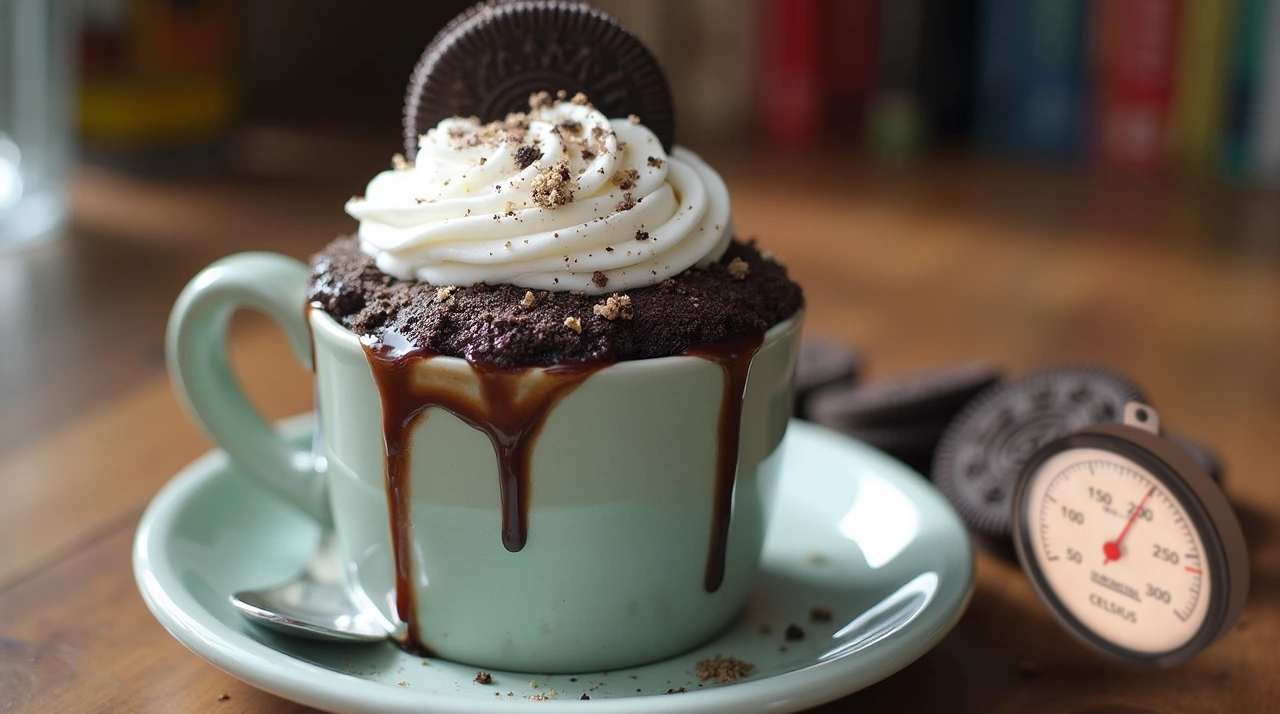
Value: 200°C
